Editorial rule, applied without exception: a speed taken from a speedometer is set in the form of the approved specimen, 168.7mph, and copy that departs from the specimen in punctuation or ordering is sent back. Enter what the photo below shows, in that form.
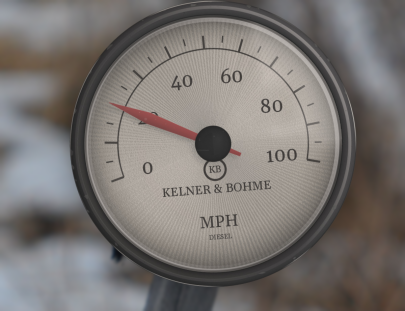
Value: 20mph
